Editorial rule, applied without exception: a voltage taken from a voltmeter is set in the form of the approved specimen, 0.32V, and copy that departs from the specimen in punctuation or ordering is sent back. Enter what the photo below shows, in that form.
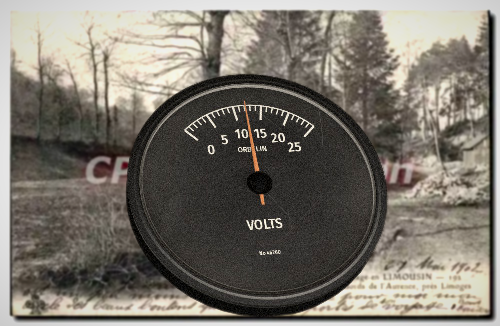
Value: 12V
